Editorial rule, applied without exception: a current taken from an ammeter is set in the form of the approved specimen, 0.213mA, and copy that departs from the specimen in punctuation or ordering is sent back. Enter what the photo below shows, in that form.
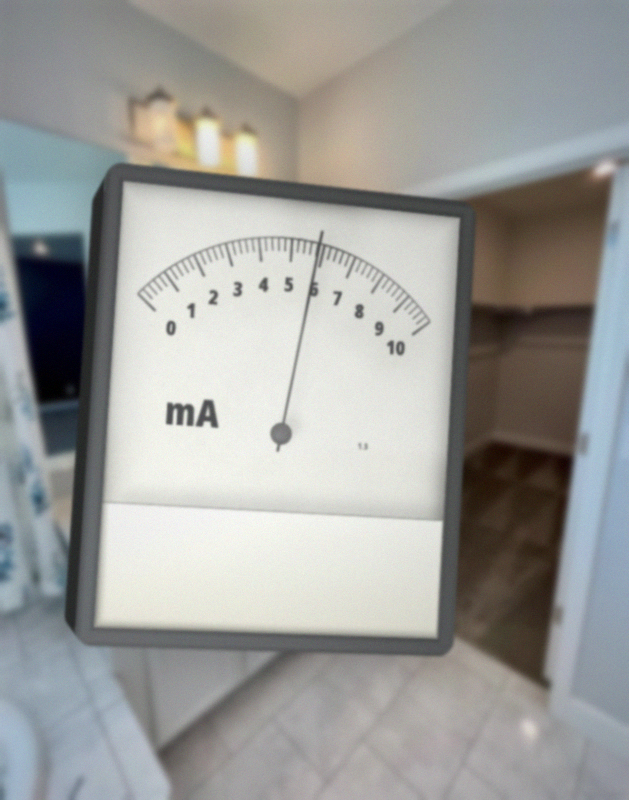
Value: 5.8mA
